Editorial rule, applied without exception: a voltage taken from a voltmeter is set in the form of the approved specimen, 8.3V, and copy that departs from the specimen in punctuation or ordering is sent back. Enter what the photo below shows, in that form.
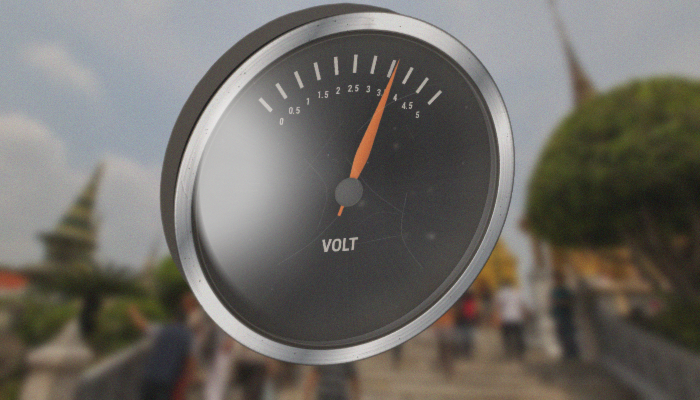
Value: 3.5V
